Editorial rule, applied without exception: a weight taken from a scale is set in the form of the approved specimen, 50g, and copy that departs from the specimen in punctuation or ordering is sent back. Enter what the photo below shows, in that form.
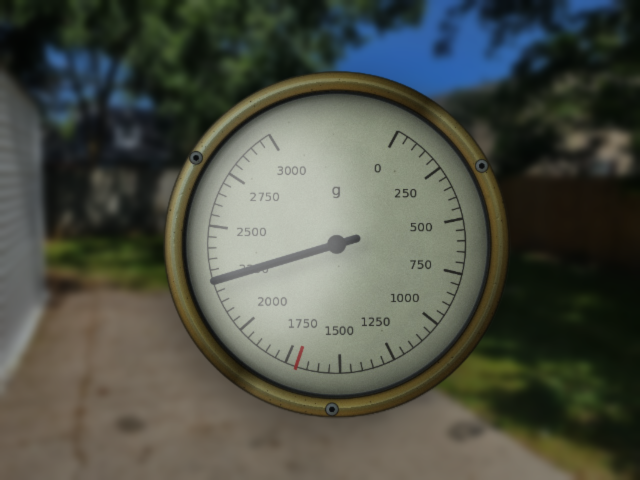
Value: 2250g
